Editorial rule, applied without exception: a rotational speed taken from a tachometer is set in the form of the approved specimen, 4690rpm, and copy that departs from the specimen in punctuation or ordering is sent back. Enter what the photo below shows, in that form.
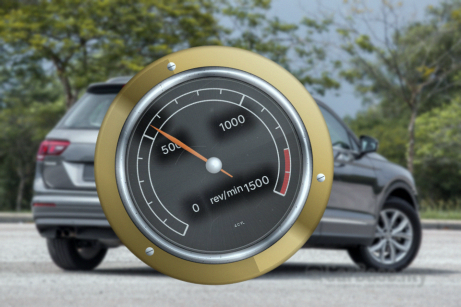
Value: 550rpm
